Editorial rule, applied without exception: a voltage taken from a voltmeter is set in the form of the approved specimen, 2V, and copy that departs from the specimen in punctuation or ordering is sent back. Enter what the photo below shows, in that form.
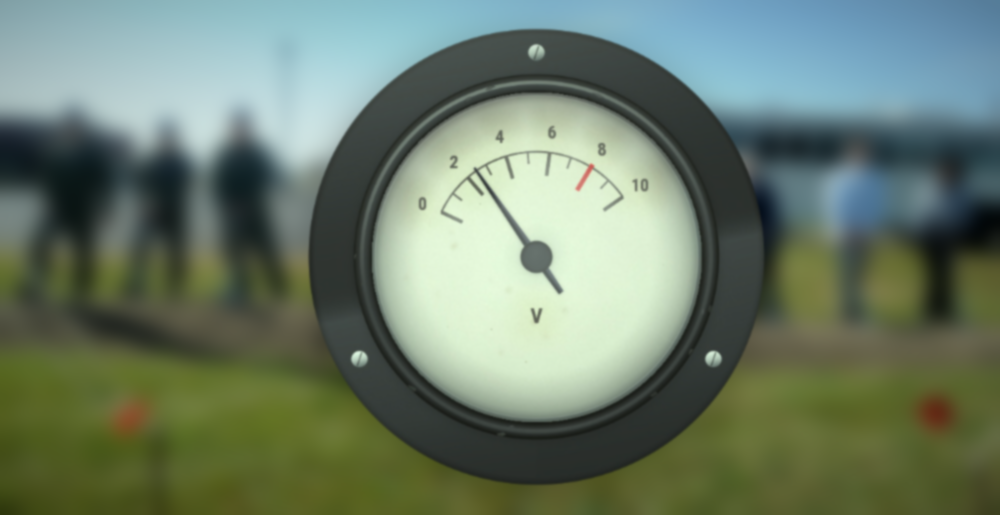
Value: 2.5V
